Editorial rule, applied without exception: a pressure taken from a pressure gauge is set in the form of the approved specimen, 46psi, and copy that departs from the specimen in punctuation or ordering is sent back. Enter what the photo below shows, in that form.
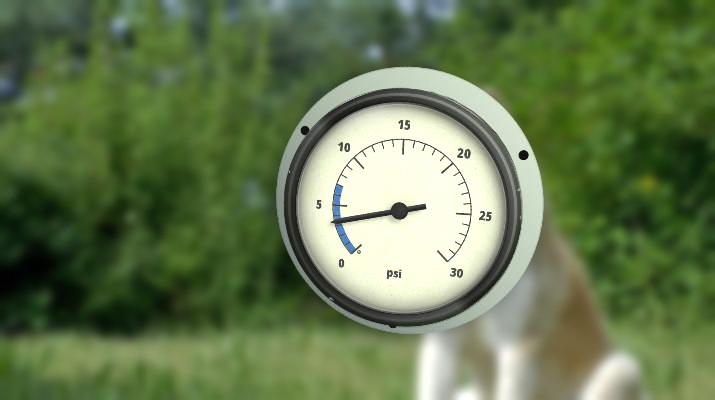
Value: 3.5psi
